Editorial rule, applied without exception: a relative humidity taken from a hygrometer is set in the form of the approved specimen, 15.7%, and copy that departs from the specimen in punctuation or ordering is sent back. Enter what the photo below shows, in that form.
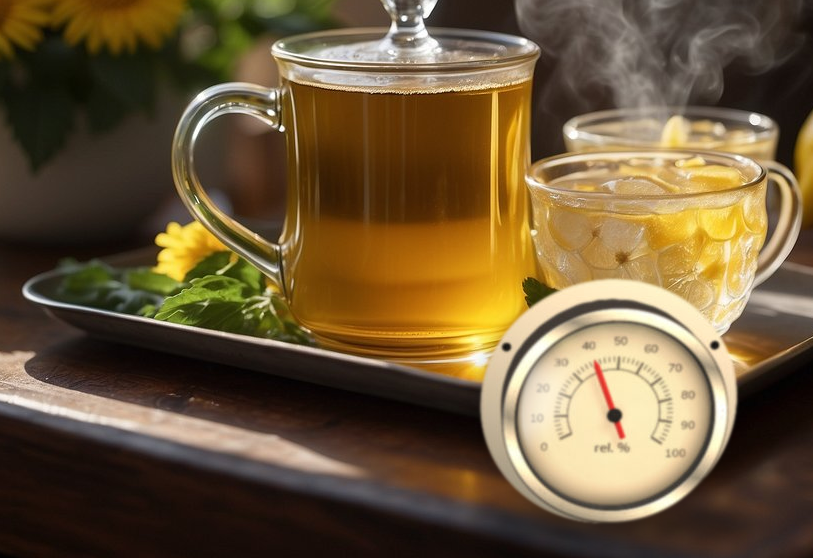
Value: 40%
